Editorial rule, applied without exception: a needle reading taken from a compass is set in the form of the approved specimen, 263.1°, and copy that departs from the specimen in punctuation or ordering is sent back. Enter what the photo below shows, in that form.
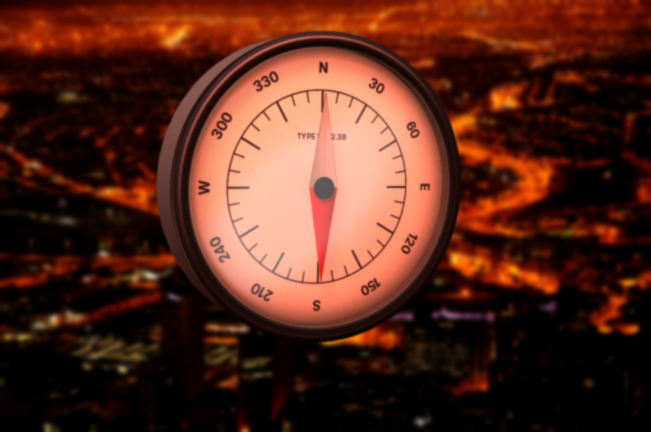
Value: 180°
